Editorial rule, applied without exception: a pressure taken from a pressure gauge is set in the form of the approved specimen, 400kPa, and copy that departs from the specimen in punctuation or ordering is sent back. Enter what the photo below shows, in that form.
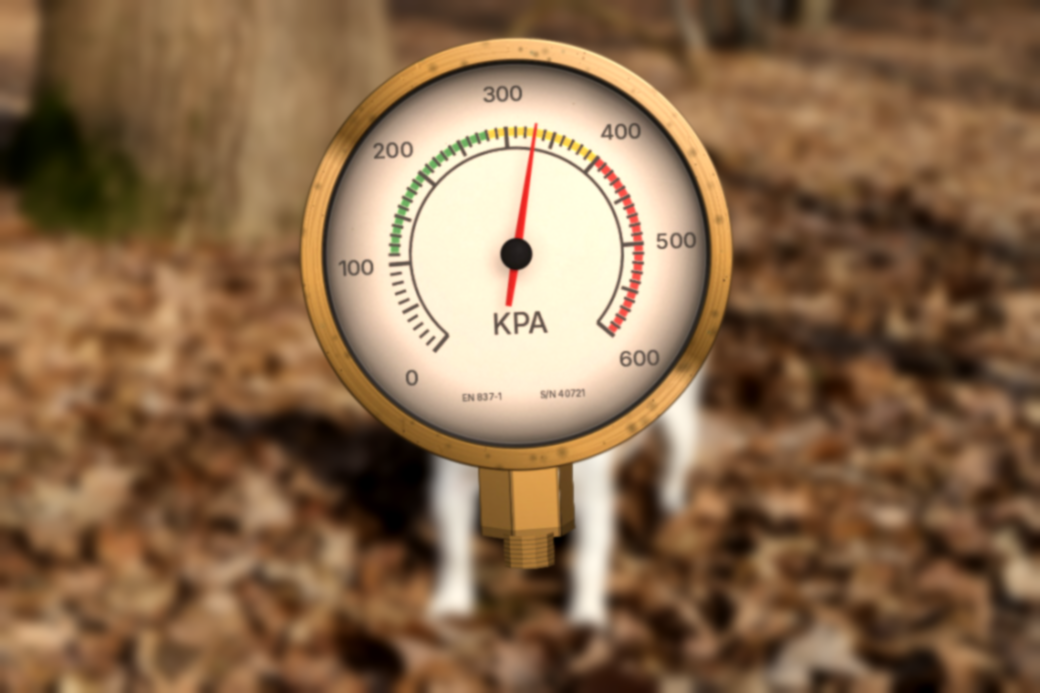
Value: 330kPa
